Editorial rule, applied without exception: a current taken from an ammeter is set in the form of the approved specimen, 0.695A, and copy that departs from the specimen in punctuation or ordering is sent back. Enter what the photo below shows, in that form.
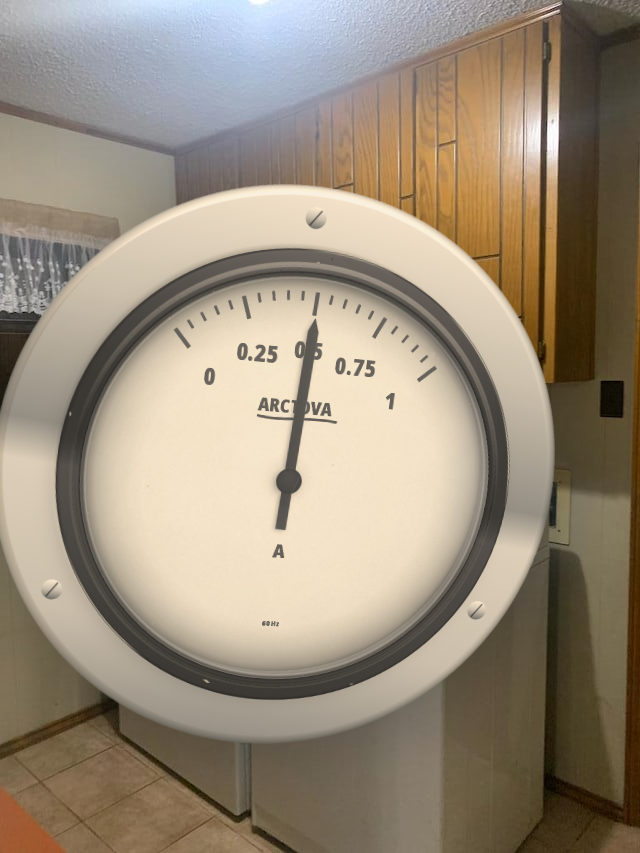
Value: 0.5A
